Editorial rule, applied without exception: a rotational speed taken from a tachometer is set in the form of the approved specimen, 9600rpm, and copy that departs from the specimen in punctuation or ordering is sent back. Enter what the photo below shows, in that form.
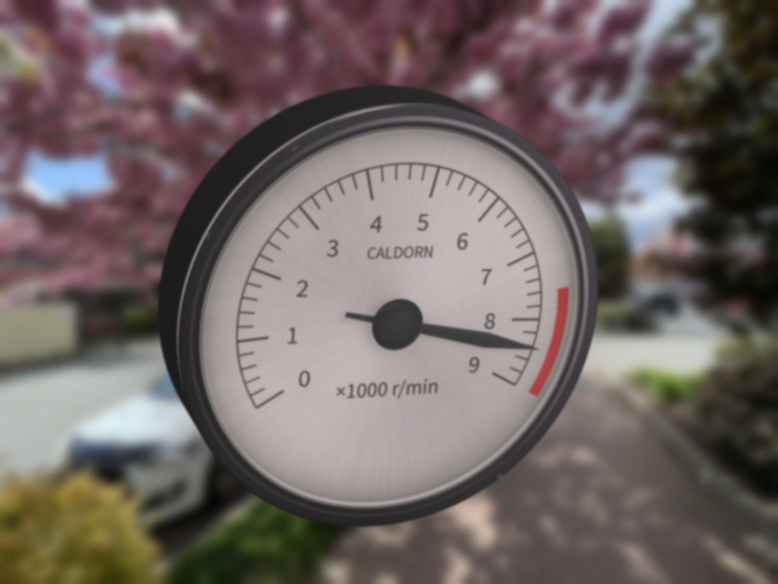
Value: 8400rpm
